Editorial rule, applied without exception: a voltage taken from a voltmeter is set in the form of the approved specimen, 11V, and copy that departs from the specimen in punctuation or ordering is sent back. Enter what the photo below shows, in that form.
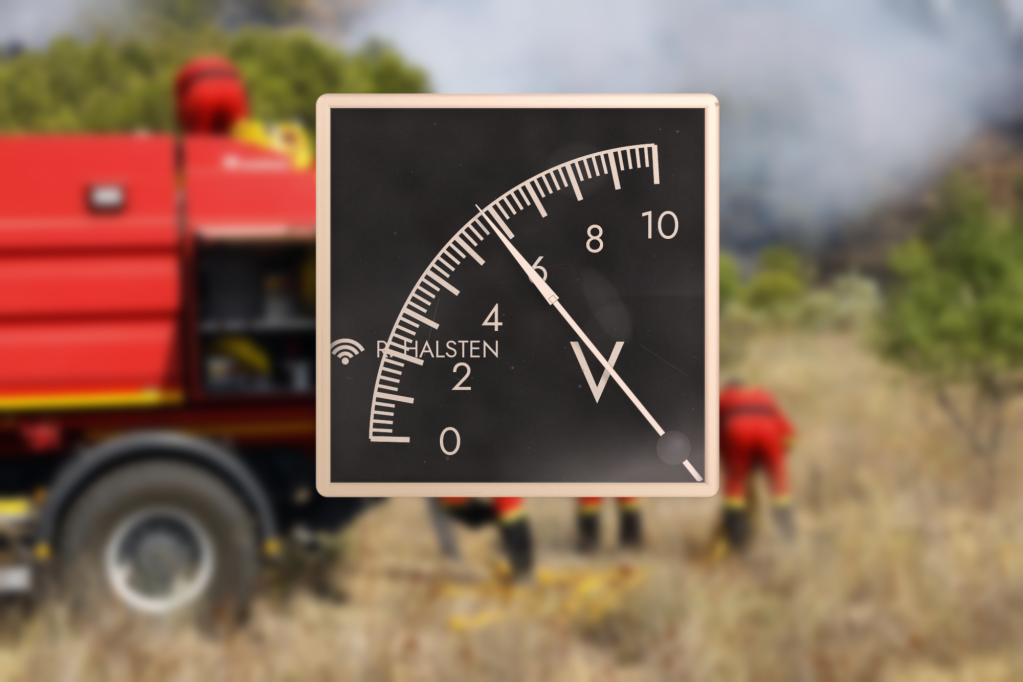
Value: 5.8V
